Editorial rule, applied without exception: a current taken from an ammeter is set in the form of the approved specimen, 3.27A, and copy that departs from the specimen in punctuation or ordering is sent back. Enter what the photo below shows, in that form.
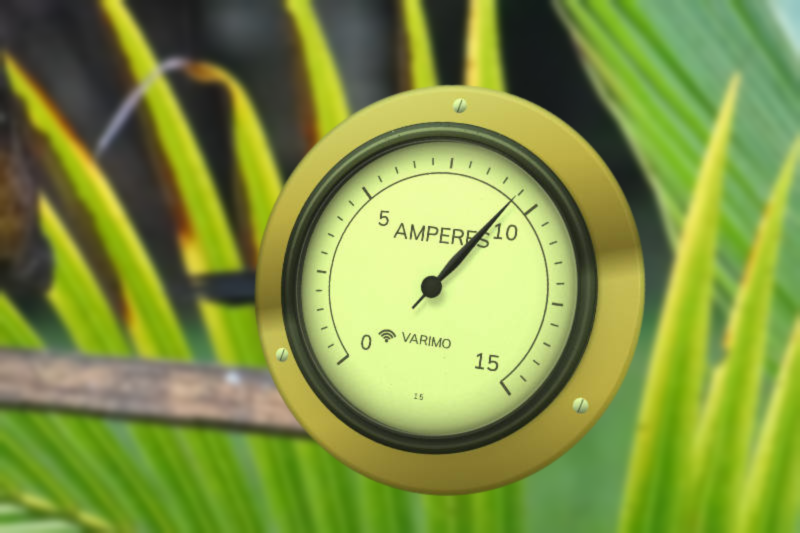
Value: 9.5A
